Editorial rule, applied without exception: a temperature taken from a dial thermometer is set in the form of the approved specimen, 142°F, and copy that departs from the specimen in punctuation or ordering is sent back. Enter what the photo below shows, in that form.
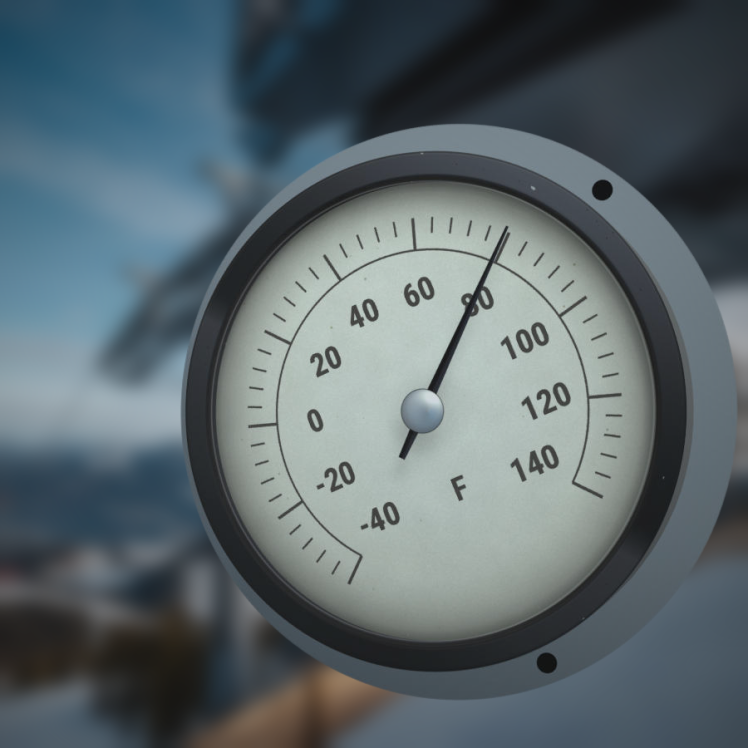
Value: 80°F
